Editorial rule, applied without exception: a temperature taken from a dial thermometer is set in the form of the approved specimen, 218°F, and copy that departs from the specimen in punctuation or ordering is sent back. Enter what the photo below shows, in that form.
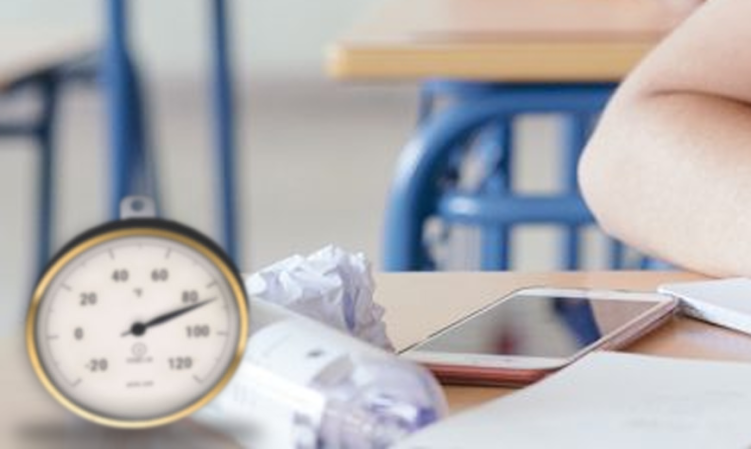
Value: 85°F
